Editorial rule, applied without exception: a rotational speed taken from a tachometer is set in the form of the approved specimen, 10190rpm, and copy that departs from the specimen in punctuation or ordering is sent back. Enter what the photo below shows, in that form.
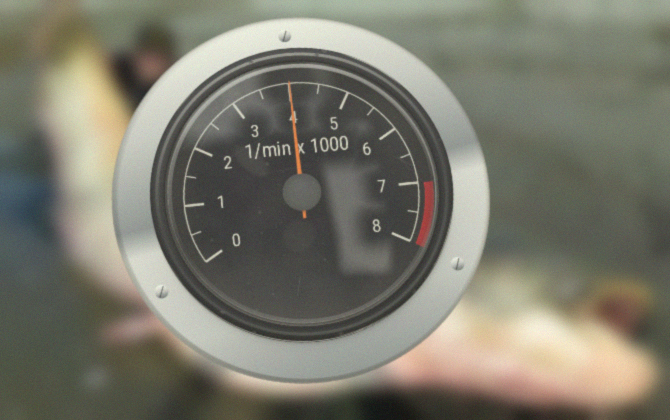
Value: 4000rpm
